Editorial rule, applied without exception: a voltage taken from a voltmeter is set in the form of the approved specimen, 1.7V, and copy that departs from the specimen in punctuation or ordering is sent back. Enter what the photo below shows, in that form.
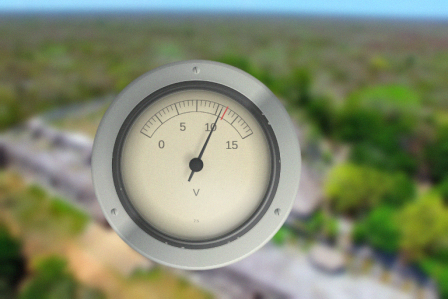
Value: 10.5V
